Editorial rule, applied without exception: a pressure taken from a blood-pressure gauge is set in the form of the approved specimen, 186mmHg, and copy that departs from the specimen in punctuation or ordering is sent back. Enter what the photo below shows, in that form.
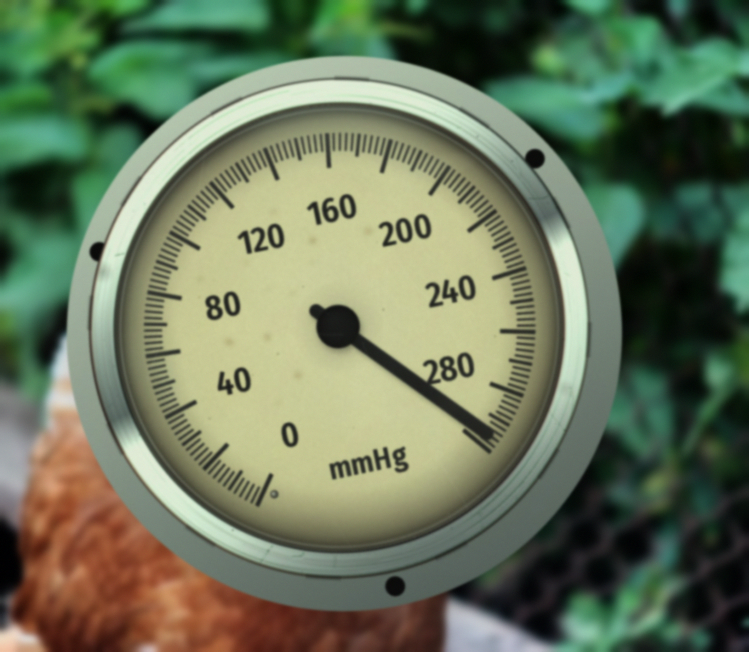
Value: 296mmHg
